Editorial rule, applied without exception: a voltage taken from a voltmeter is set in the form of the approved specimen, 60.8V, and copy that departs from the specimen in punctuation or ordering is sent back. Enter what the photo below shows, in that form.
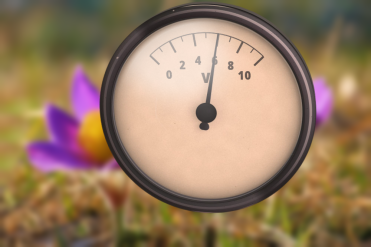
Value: 6V
